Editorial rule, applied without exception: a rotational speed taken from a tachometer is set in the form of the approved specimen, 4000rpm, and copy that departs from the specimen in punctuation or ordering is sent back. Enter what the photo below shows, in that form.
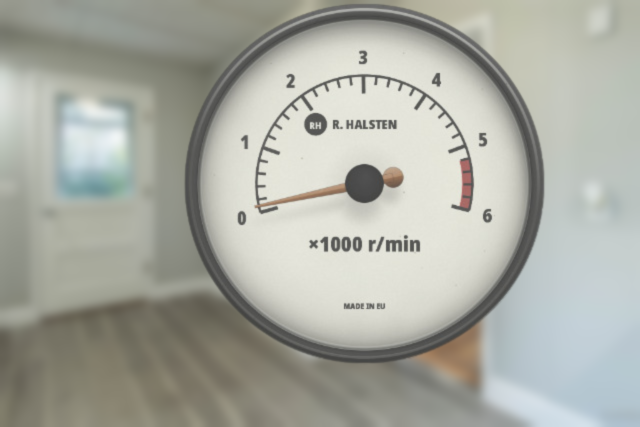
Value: 100rpm
